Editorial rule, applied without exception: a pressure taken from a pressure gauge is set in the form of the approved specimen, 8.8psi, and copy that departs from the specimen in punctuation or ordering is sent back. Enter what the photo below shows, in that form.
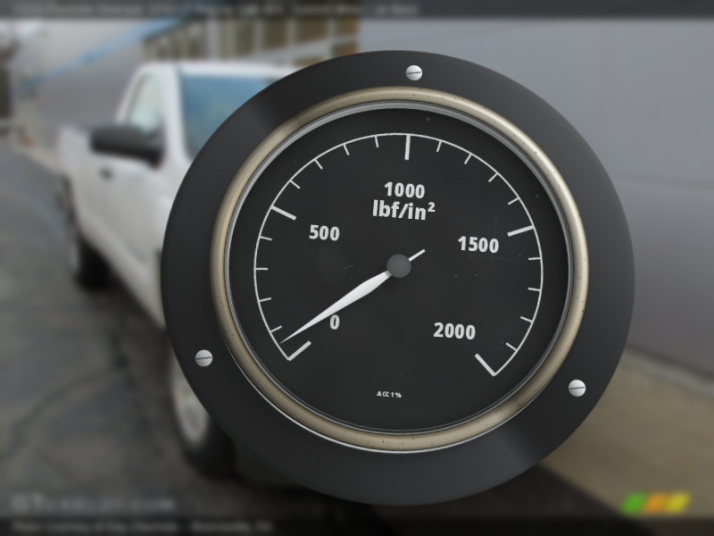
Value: 50psi
